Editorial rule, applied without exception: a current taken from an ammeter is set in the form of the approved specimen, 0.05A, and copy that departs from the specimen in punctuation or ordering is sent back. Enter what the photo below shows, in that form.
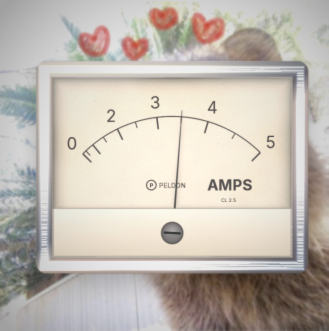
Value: 3.5A
